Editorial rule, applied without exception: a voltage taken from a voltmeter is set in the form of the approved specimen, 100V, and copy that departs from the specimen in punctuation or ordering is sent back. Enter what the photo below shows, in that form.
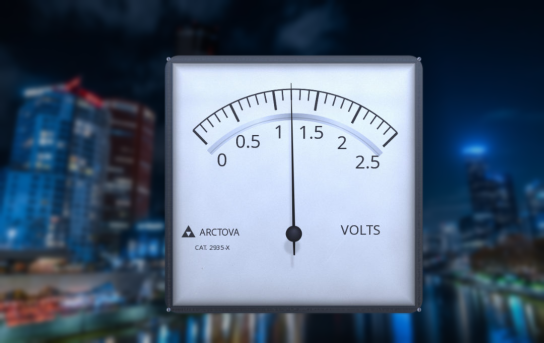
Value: 1.2V
